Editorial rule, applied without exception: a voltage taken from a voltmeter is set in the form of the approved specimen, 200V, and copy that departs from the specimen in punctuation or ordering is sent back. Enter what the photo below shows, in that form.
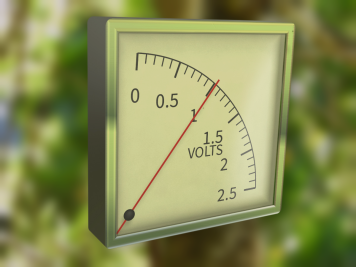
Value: 1V
